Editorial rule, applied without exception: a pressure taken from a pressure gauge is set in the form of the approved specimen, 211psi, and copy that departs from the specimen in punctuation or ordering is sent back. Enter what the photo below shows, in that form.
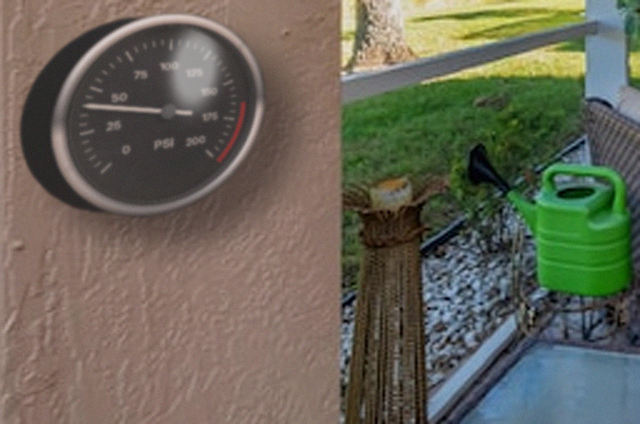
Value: 40psi
